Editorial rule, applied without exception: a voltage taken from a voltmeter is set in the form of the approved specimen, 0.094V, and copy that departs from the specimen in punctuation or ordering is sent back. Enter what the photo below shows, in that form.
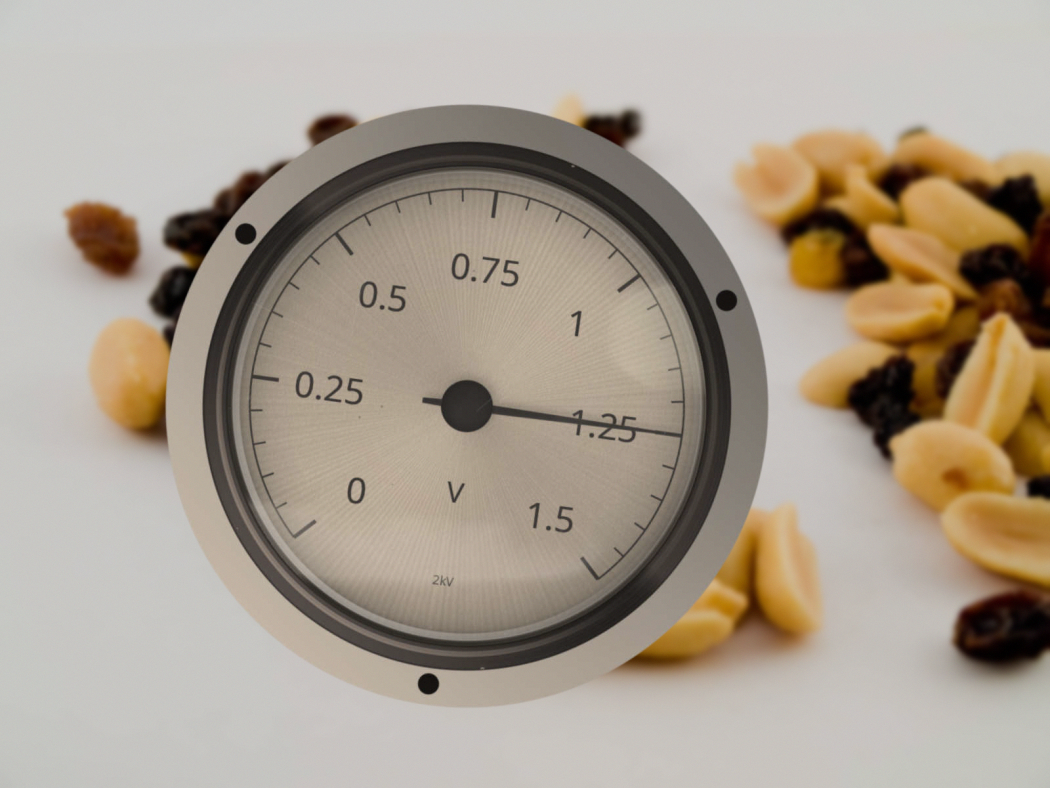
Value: 1.25V
